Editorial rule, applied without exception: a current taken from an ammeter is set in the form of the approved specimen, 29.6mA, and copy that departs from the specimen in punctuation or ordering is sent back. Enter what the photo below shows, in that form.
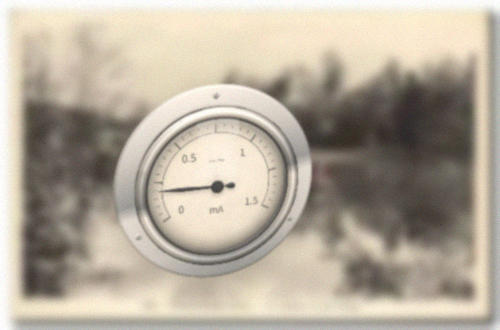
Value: 0.2mA
